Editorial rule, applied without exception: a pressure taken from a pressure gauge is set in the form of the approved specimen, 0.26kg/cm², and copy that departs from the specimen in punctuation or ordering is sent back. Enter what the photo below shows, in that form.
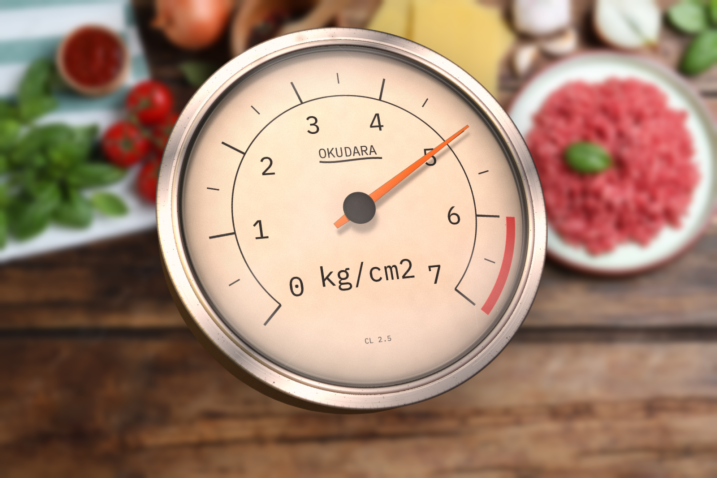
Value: 5kg/cm²
